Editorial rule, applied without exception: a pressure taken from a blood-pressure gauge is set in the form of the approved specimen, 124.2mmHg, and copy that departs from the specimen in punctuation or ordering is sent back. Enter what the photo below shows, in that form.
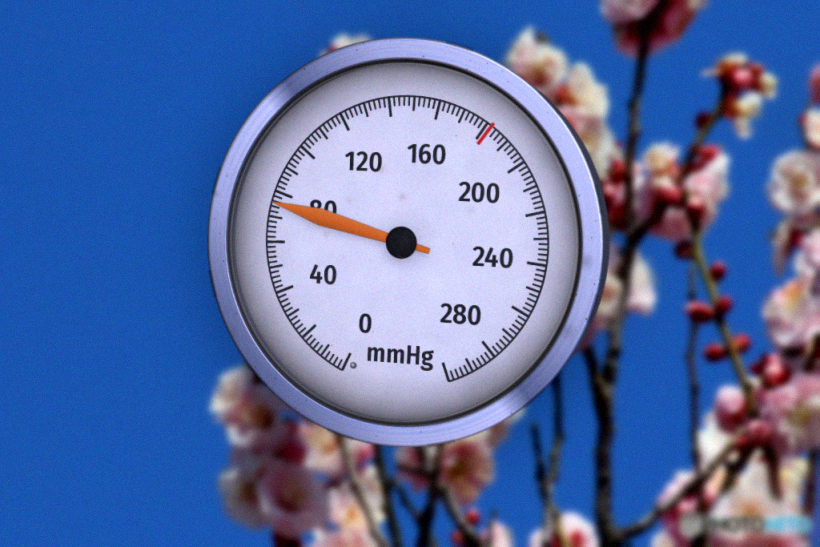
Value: 76mmHg
